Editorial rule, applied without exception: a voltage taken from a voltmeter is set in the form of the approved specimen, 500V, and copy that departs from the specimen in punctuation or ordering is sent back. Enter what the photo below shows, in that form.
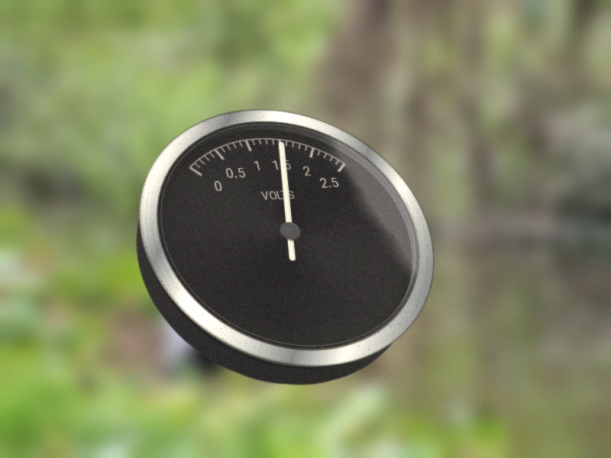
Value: 1.5V
